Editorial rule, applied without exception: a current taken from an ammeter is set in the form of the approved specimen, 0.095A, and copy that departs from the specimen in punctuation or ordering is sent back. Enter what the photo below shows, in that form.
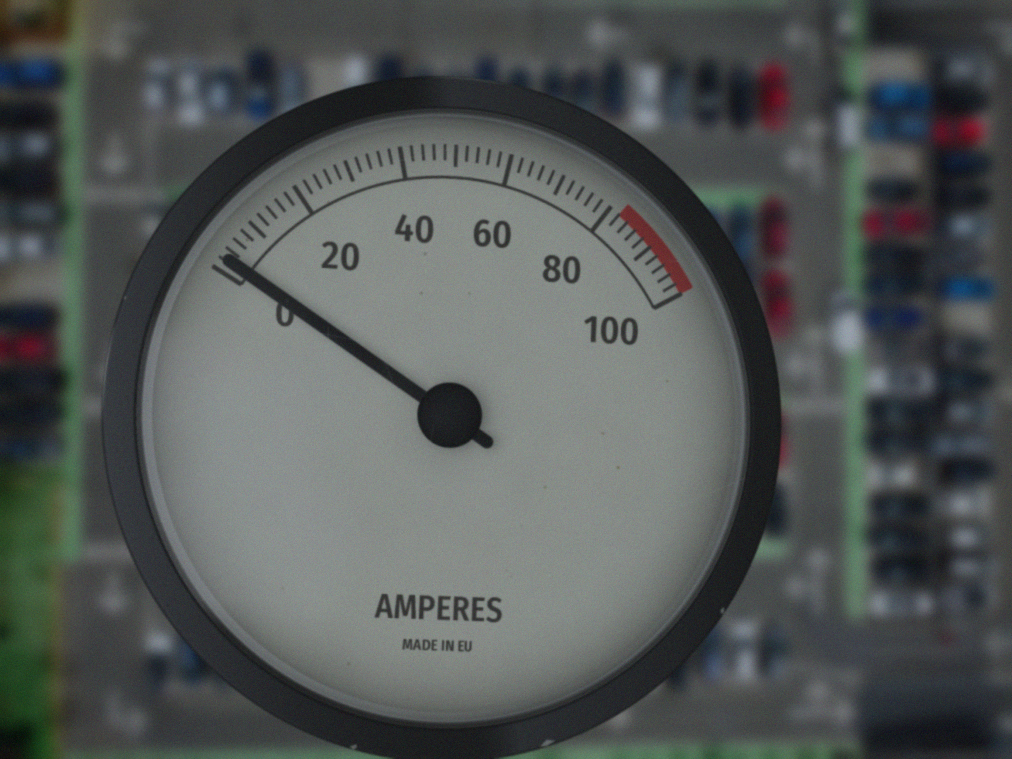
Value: 2A
